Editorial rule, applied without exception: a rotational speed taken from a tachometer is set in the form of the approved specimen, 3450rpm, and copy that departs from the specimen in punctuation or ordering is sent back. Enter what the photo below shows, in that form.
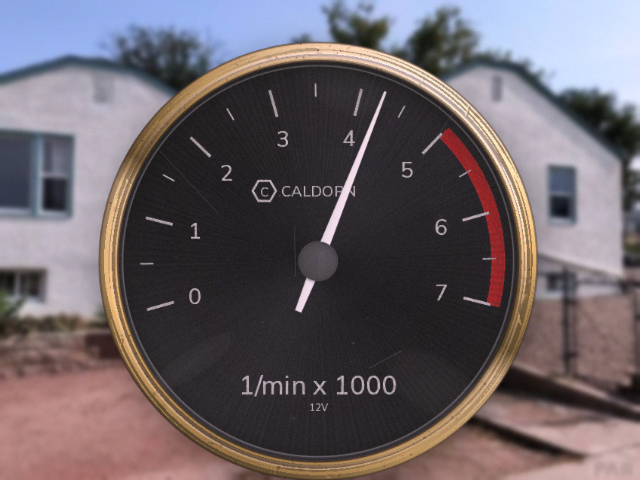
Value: 4250rpm
